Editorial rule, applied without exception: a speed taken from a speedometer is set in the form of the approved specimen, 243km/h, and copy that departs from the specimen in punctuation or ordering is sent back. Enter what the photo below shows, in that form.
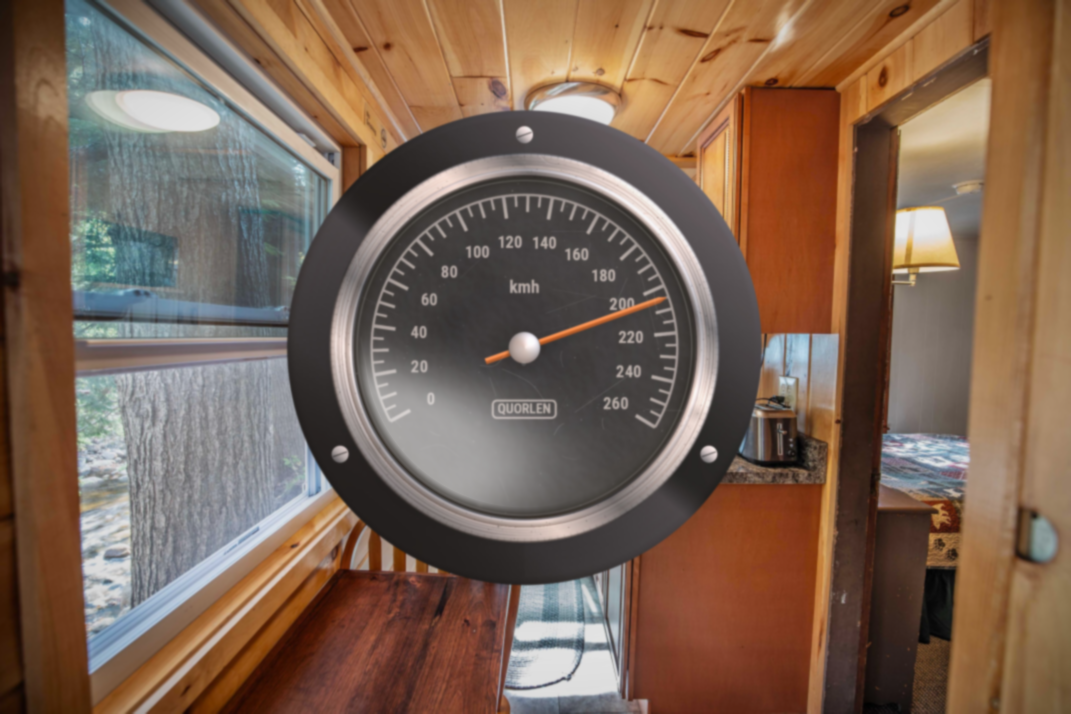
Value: 205km/h
